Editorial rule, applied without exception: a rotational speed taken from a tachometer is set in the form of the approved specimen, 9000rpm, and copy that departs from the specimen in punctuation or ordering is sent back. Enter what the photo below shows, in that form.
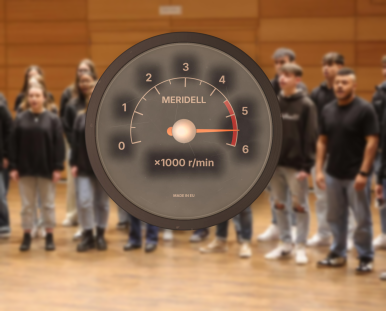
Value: 5500rpm
